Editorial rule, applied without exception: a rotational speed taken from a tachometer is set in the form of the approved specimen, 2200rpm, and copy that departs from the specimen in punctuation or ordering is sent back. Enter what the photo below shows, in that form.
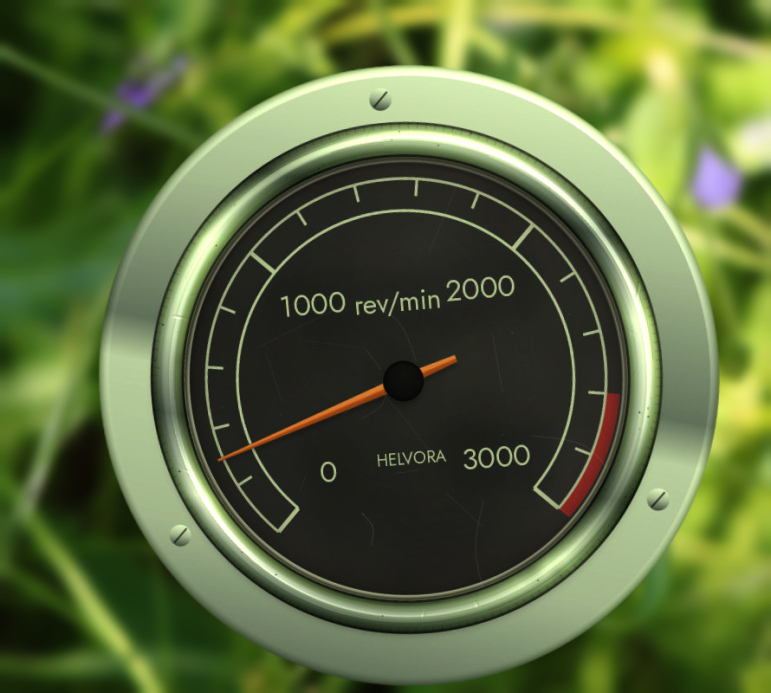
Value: 300rpm
